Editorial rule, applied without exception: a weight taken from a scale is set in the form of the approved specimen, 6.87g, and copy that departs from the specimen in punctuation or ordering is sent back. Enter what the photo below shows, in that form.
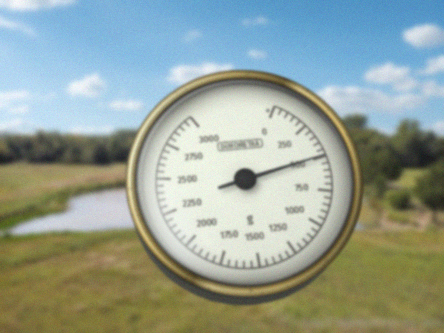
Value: 500g
